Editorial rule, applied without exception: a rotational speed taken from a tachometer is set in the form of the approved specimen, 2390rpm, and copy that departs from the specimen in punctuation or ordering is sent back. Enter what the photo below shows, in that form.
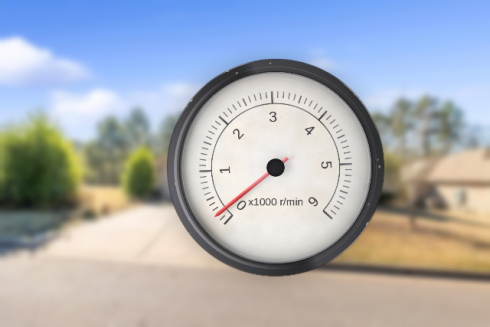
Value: 200rpm
